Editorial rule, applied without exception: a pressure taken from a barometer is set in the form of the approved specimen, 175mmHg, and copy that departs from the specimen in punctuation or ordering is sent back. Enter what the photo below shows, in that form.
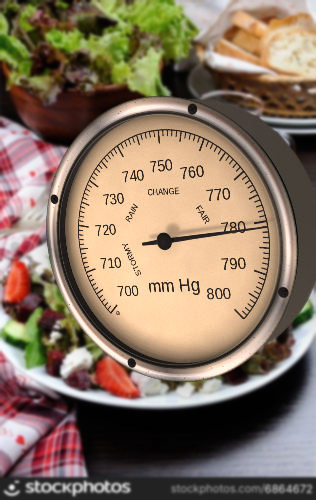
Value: 781mmHg
